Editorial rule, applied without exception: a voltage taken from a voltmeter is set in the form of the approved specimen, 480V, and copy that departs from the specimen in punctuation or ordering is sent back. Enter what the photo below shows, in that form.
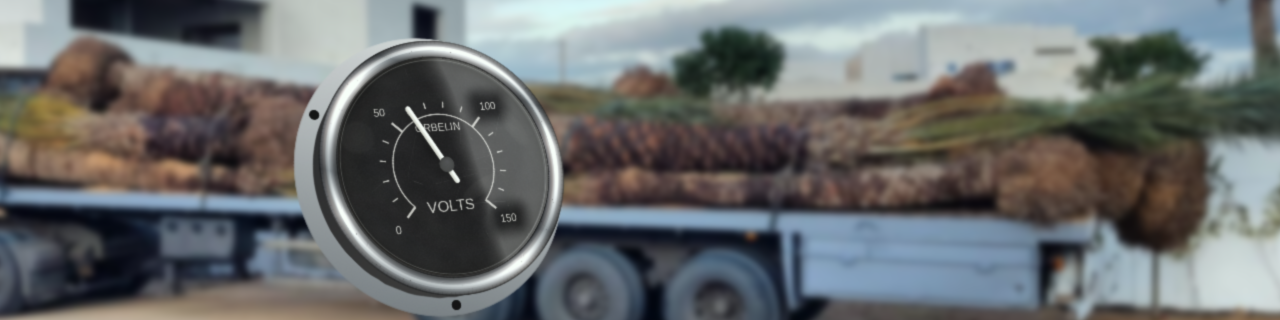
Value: 60V
